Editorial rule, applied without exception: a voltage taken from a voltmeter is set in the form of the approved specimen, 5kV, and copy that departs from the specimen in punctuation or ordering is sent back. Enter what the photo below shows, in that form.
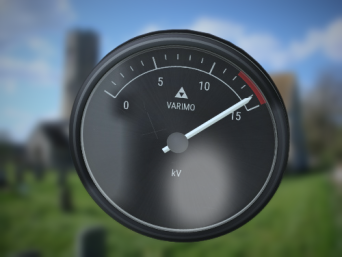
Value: 14kV
